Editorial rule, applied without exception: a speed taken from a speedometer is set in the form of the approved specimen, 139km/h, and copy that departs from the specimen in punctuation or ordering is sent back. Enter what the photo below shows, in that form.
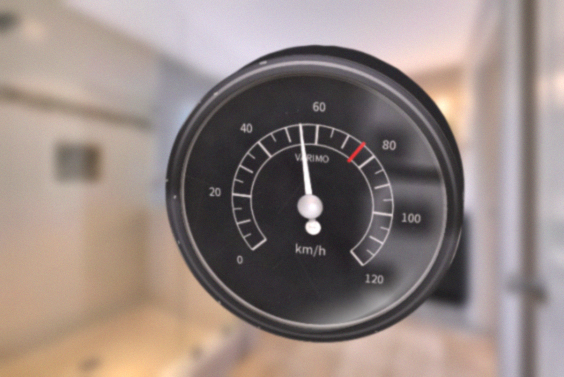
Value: 55km/h
